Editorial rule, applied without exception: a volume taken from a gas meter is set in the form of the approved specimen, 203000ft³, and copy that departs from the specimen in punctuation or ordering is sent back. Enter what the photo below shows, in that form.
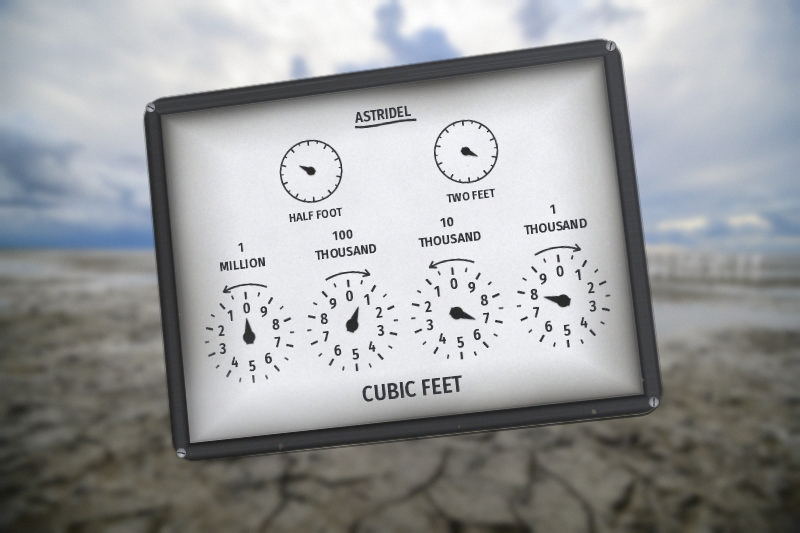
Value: 6800ft³
